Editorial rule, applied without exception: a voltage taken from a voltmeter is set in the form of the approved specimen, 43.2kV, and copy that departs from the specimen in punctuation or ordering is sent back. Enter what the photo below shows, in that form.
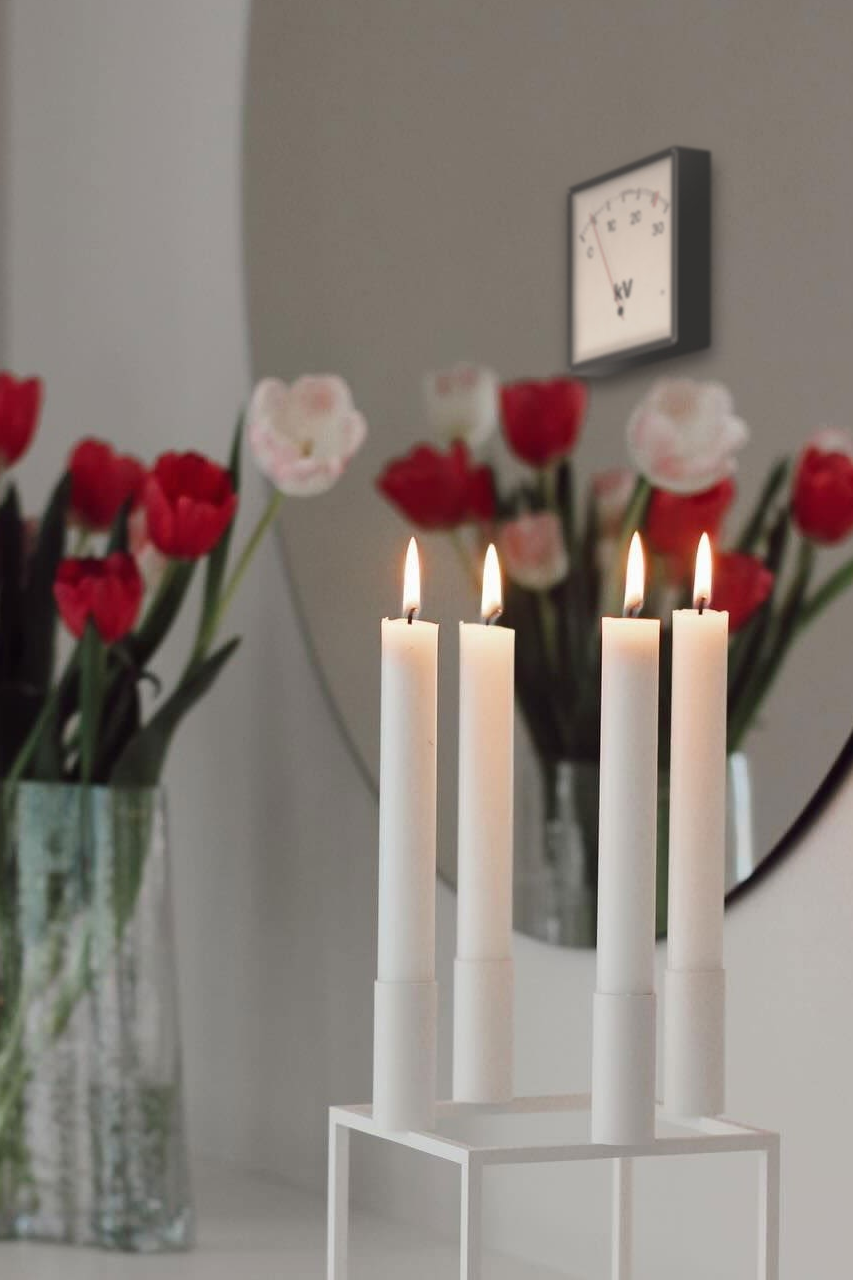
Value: 5kV
